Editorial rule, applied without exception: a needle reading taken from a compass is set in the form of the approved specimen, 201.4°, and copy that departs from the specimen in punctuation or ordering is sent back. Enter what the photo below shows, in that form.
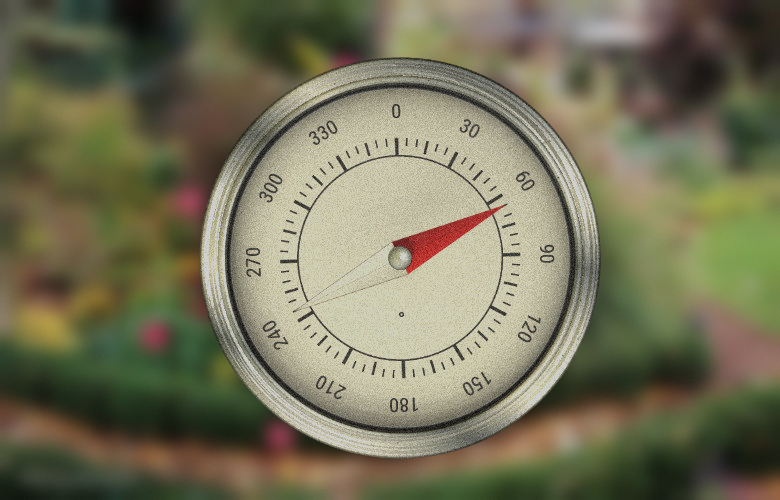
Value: 65°
